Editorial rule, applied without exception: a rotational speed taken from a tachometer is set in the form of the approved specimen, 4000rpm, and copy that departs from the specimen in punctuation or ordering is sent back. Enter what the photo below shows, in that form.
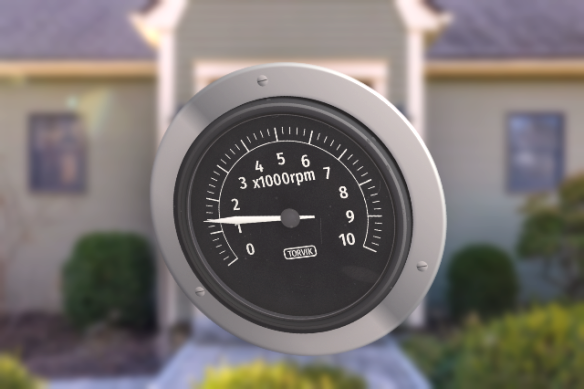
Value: 1400rpm
